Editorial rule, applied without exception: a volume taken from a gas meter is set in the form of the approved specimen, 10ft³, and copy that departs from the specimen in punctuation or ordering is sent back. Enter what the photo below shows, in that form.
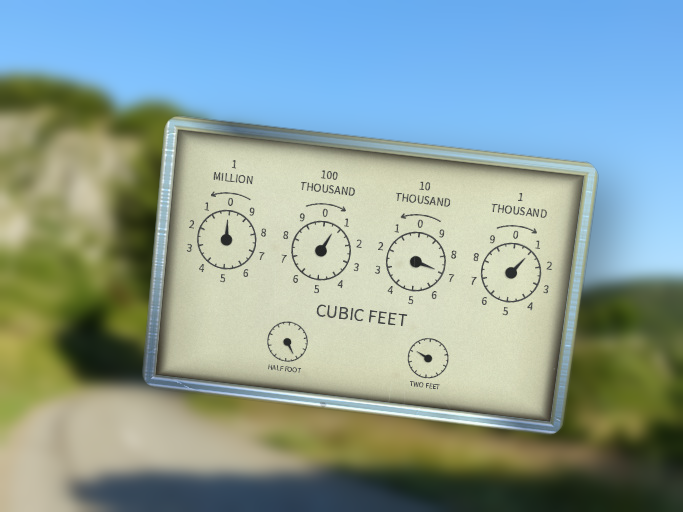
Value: 7100ft³
